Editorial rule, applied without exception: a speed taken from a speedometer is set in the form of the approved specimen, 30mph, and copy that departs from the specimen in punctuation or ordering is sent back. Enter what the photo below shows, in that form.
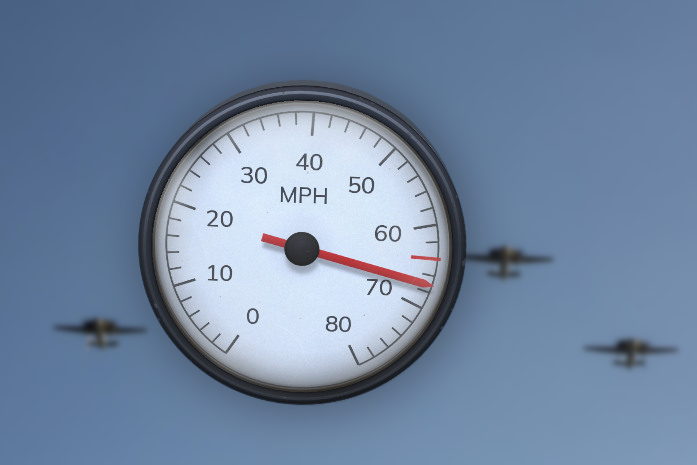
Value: 67mph
